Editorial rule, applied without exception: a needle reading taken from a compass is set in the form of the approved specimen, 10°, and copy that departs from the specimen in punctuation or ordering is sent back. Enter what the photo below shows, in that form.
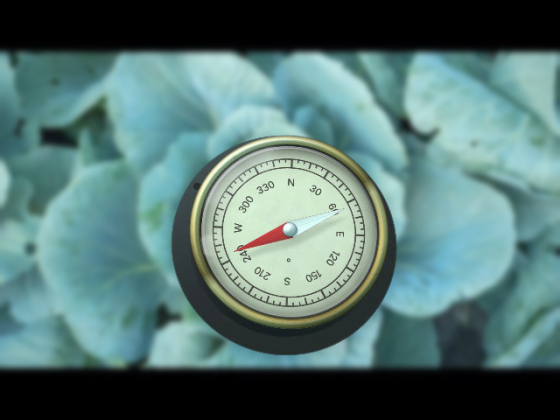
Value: 245°
